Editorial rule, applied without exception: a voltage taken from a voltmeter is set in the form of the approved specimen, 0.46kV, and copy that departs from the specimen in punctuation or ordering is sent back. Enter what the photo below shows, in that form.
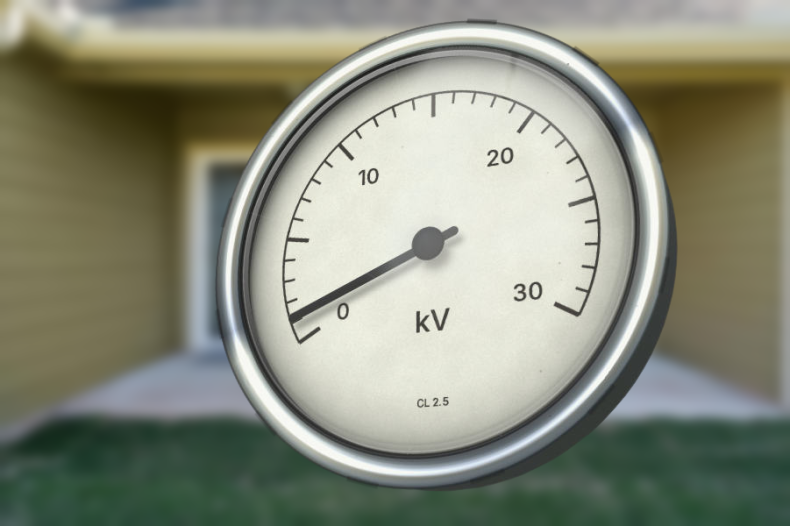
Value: 1kV
